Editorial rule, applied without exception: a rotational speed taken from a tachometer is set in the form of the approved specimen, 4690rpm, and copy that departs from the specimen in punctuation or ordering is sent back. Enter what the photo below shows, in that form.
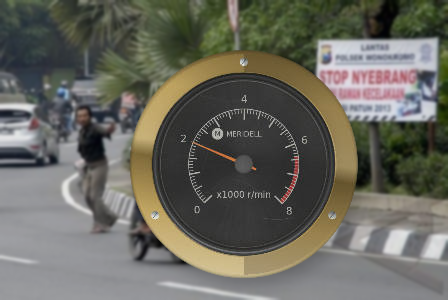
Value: 2000rpm
